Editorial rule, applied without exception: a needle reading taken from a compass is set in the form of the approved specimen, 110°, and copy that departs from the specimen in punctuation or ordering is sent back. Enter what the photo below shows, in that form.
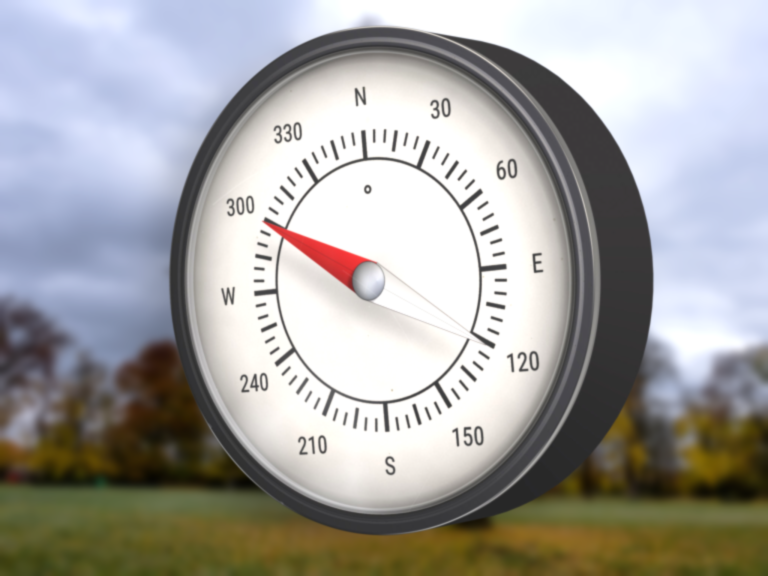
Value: 300°
